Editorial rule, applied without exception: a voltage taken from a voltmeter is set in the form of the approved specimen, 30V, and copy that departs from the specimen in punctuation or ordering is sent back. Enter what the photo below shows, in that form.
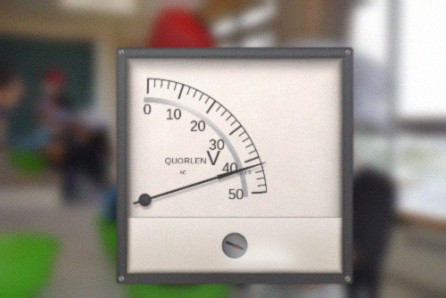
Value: 42V
